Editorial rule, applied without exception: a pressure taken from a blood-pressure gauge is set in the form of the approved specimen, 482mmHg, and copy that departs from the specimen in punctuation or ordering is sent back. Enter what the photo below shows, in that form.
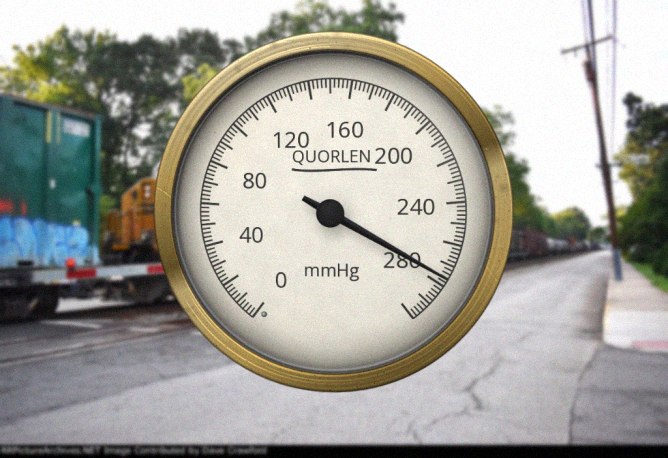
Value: 276mmHg
